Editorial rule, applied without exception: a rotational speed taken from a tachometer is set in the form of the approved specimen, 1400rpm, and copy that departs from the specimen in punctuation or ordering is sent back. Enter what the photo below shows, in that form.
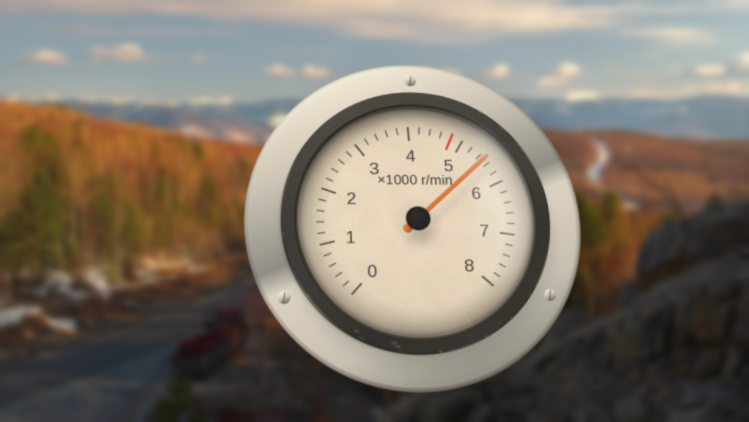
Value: 5500rpm
